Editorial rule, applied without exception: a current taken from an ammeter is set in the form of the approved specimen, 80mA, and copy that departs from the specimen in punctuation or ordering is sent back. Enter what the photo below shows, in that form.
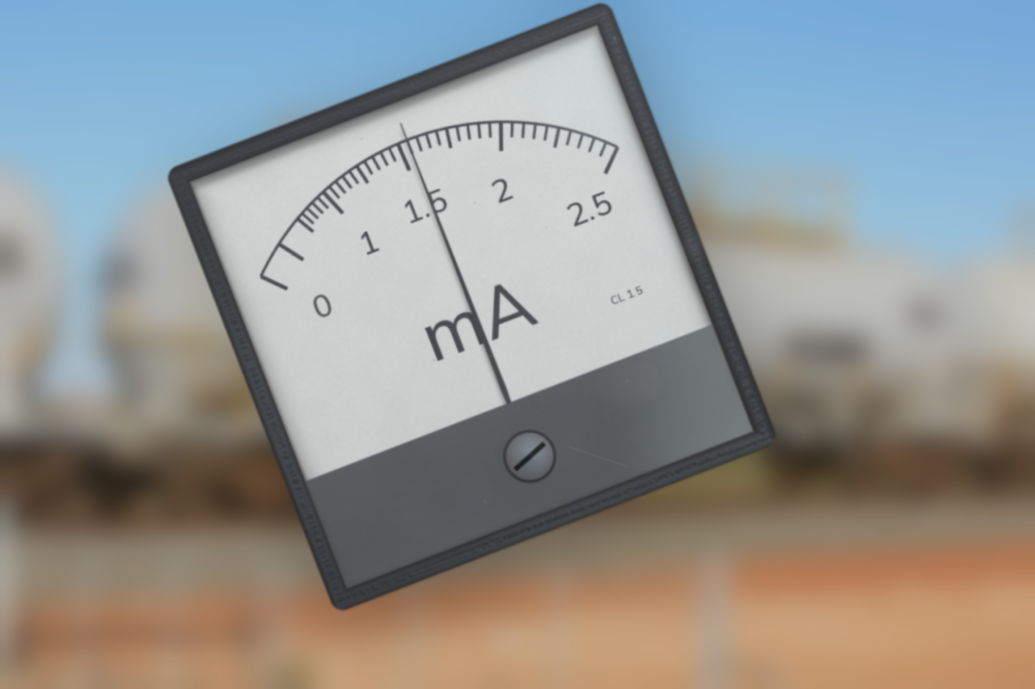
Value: 1.55mA
